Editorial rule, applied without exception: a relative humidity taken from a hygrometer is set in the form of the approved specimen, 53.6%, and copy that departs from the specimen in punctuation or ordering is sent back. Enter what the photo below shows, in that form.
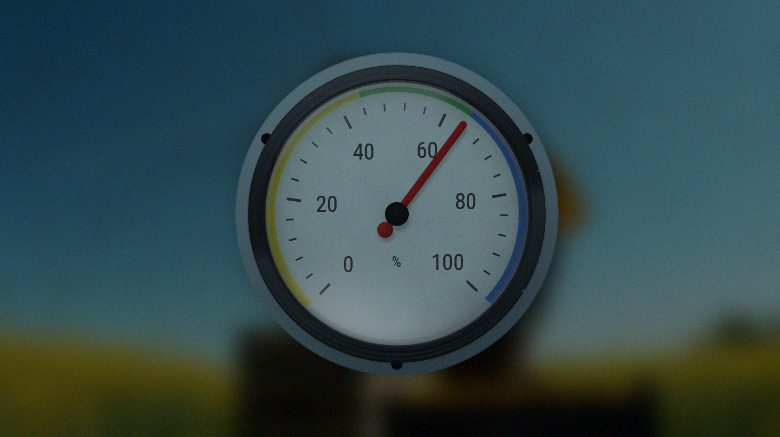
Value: 64%
